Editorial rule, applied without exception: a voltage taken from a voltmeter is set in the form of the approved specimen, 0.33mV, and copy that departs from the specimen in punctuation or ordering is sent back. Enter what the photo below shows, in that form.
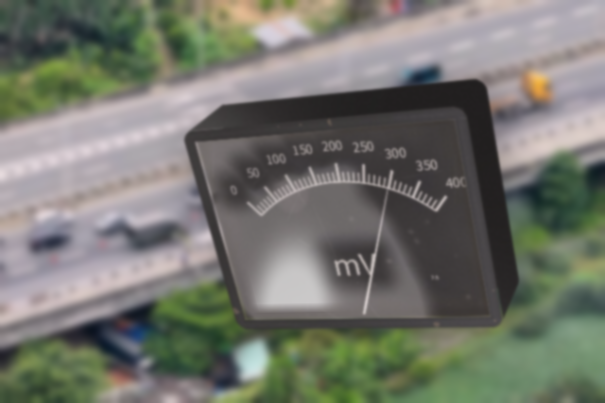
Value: 300mV
